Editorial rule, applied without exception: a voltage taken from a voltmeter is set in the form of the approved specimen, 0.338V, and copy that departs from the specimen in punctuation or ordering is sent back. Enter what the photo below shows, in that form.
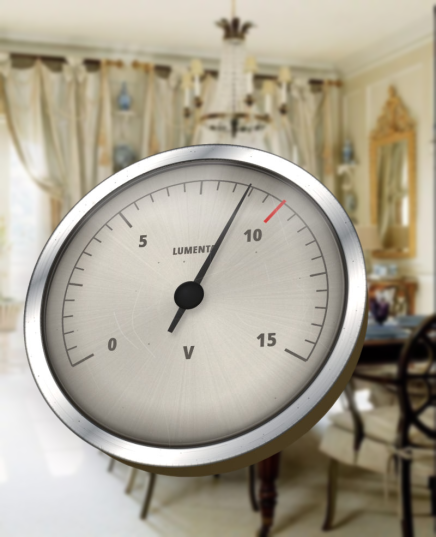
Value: 9V
